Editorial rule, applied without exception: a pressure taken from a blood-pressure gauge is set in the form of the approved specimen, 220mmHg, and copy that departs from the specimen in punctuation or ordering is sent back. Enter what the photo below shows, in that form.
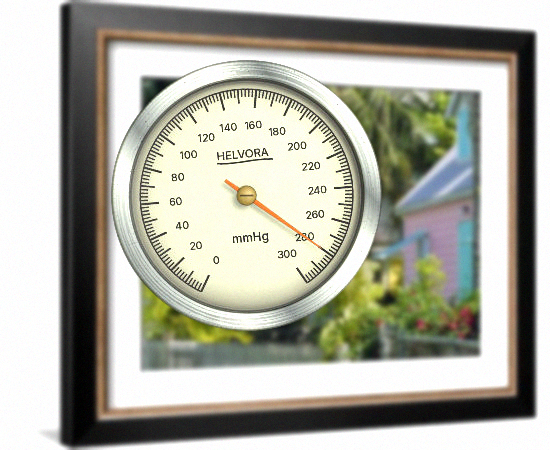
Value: 280mmHg
